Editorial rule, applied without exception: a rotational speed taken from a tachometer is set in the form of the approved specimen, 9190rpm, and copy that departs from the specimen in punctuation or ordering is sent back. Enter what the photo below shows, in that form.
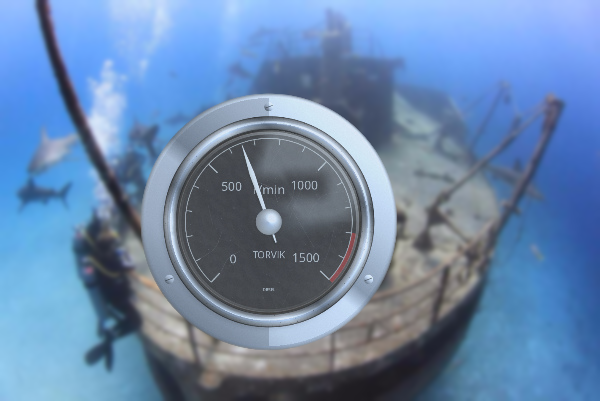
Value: 650rpm
